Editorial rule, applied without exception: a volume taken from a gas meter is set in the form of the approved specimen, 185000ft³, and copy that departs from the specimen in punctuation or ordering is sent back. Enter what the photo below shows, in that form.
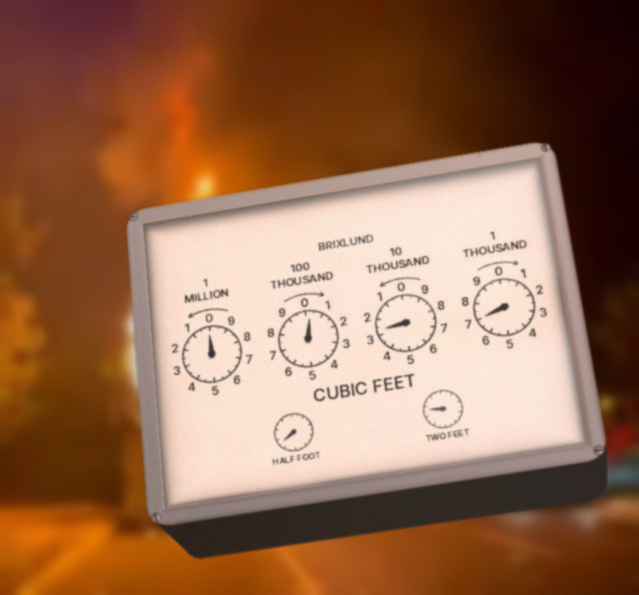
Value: 2700ft³
